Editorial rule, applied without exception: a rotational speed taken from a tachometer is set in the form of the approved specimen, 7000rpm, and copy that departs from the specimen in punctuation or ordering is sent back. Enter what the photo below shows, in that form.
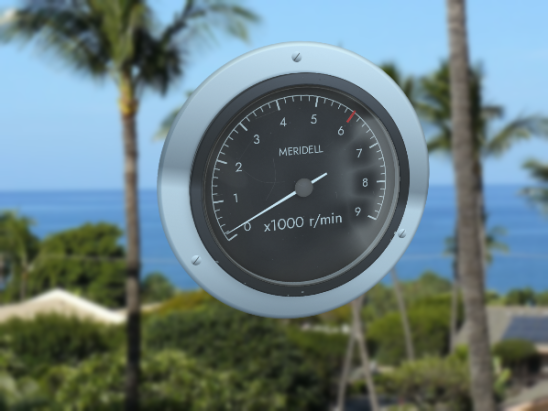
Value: 200rpm
